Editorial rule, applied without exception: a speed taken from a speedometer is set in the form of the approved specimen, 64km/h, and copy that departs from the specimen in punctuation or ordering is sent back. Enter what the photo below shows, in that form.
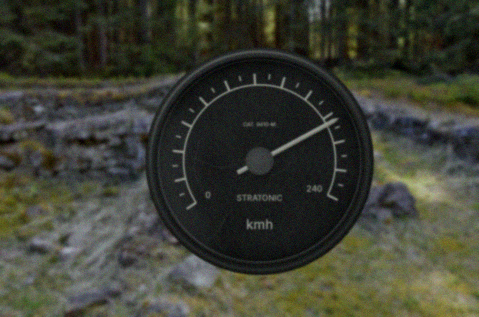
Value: 185km/h
